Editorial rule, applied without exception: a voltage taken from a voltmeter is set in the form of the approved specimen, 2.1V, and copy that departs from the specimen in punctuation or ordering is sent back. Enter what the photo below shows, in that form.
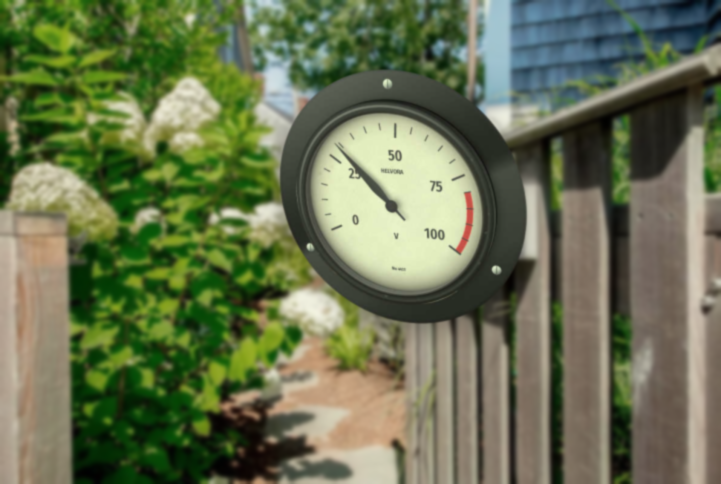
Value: 30V
